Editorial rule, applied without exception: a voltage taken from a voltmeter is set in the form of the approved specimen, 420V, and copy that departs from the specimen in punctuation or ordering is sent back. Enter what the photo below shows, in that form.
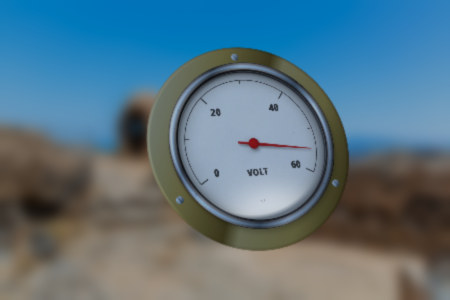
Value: 55V
